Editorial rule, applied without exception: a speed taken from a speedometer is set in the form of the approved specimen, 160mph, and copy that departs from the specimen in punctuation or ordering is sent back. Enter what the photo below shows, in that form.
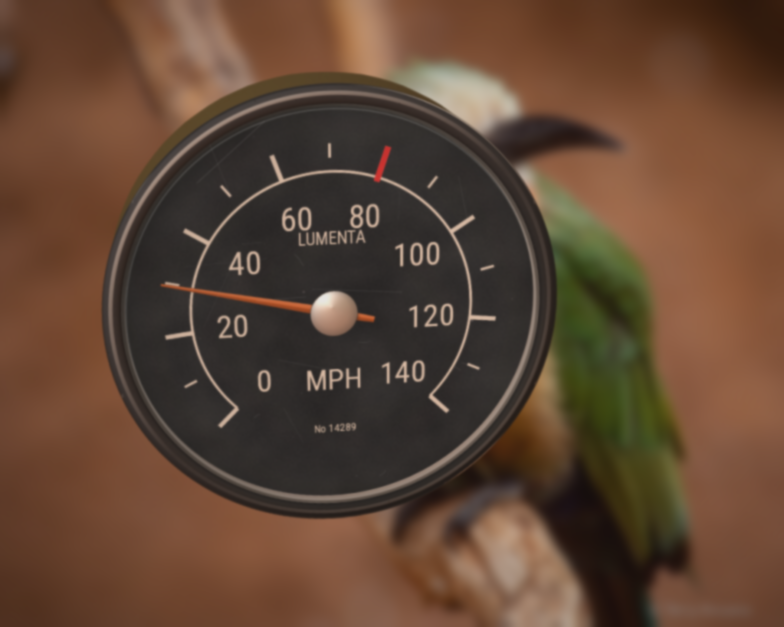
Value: 30mph
